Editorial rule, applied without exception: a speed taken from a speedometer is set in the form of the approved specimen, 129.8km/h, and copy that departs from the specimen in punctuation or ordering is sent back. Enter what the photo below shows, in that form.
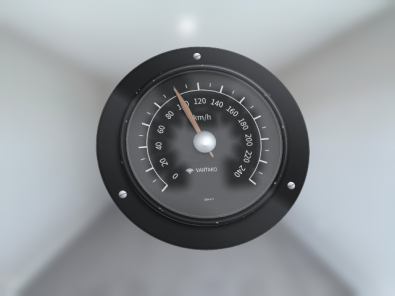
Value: 100km/h
